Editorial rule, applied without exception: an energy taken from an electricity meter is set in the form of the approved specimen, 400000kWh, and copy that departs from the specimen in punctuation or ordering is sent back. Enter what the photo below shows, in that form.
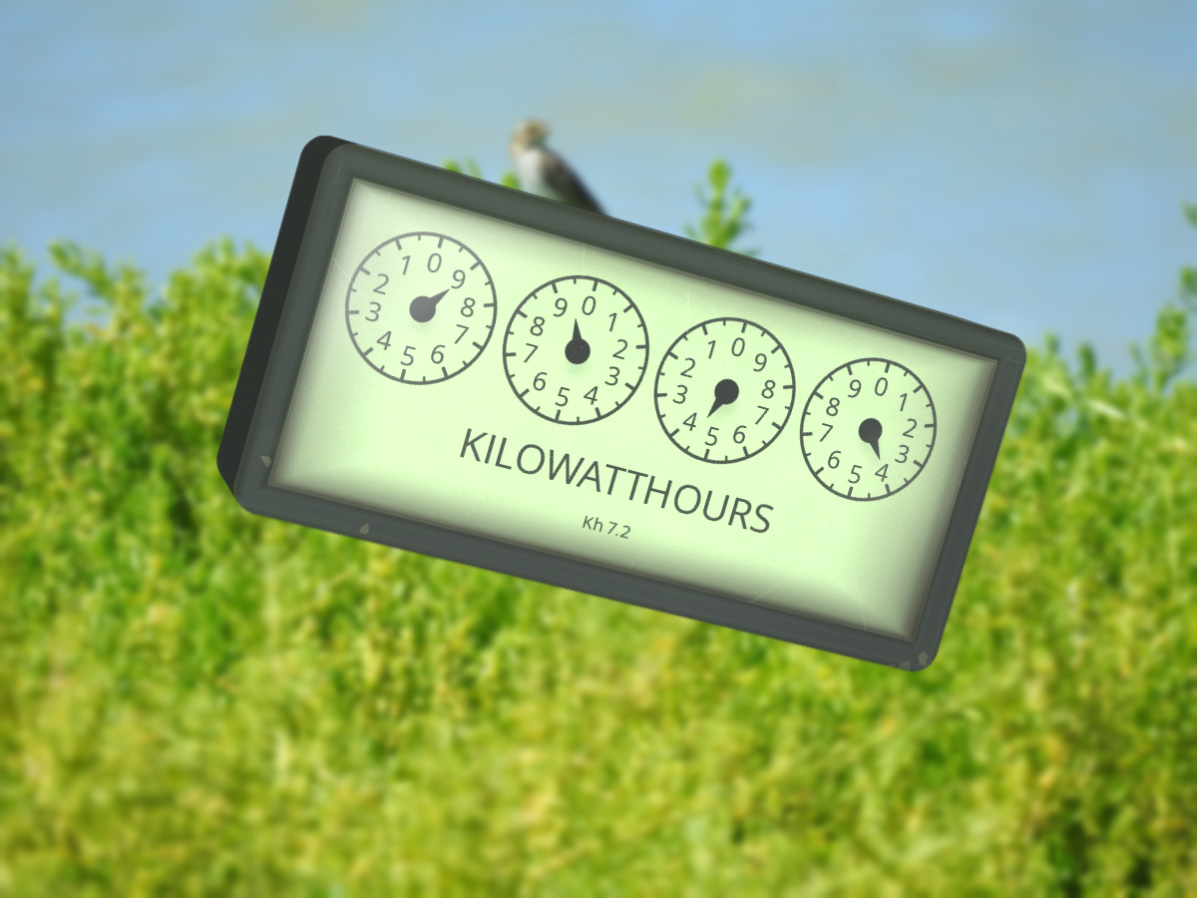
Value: 8944kWh
